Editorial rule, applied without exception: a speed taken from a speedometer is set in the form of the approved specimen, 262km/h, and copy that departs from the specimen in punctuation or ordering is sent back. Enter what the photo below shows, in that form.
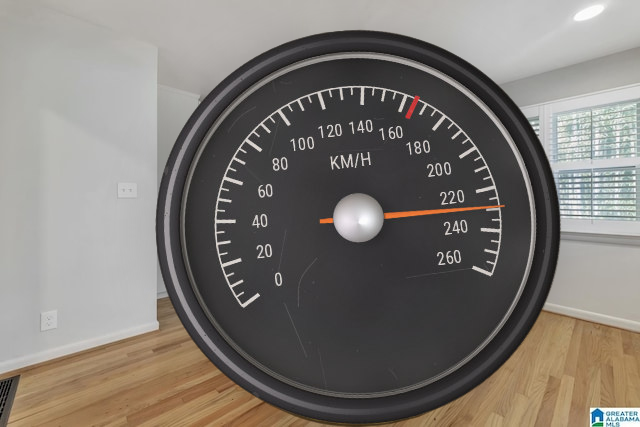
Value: 230km/h
